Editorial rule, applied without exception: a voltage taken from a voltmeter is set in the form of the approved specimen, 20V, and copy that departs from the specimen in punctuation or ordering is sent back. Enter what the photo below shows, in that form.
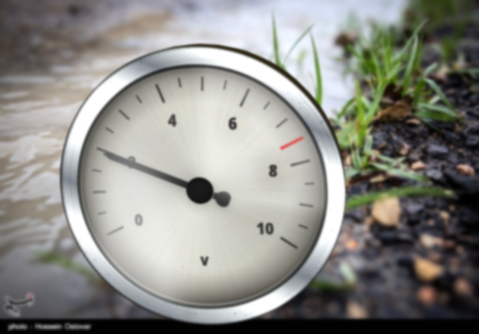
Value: 2V
